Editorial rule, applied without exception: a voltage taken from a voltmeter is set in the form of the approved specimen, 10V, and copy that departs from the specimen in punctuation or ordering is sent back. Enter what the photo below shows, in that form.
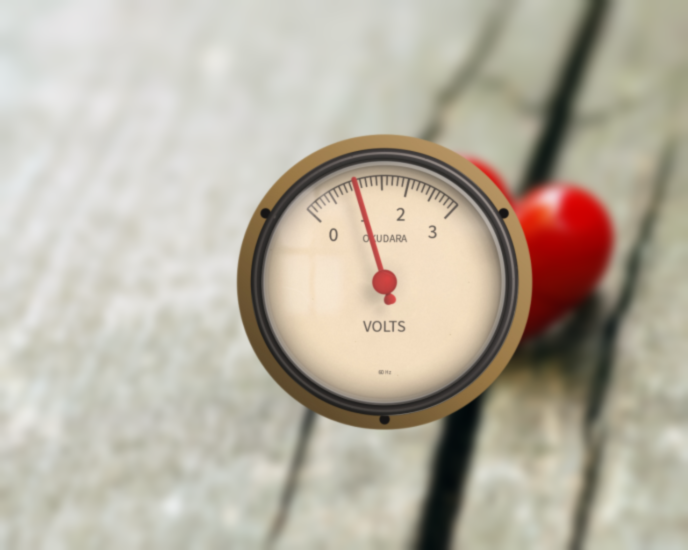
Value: 1V
